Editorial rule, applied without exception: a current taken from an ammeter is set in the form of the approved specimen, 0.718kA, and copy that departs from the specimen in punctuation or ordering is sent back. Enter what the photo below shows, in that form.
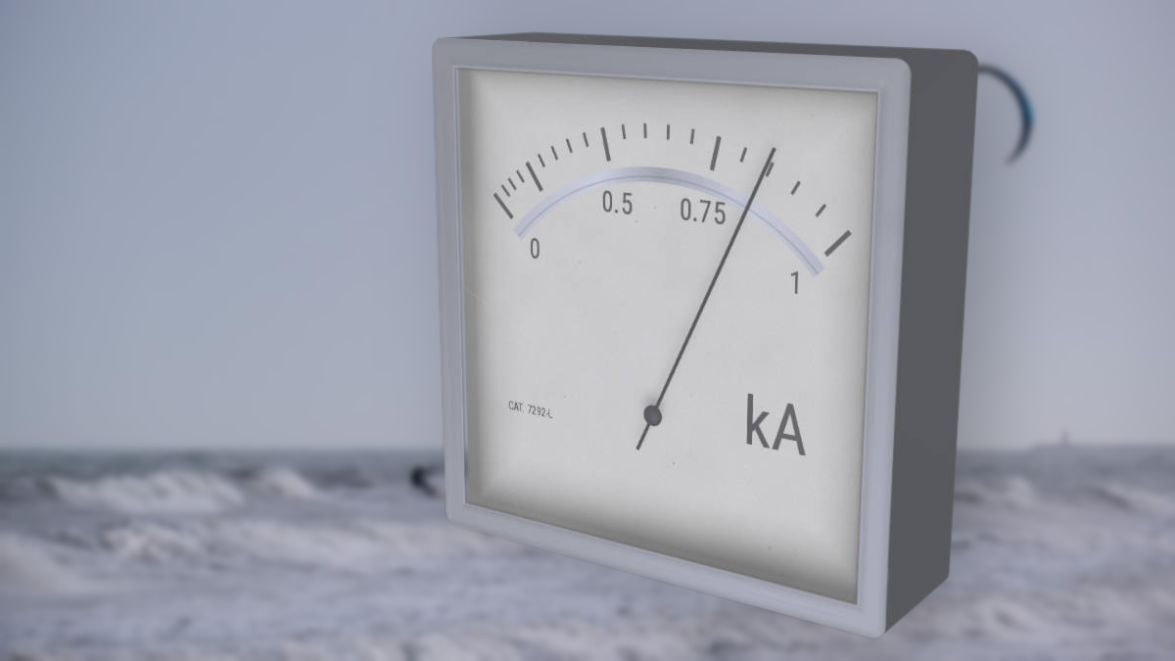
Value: 0.85kA
